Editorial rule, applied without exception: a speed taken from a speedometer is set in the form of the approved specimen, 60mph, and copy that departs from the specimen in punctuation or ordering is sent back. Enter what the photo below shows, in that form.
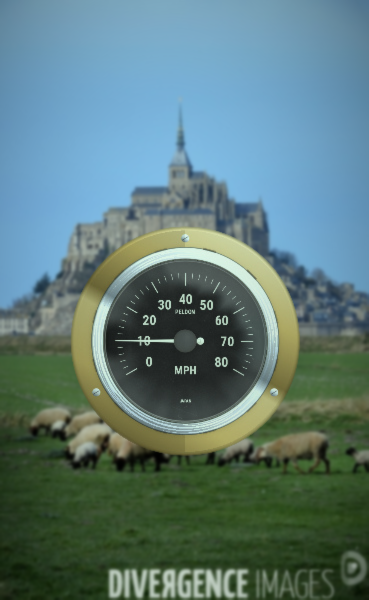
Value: 10mph
